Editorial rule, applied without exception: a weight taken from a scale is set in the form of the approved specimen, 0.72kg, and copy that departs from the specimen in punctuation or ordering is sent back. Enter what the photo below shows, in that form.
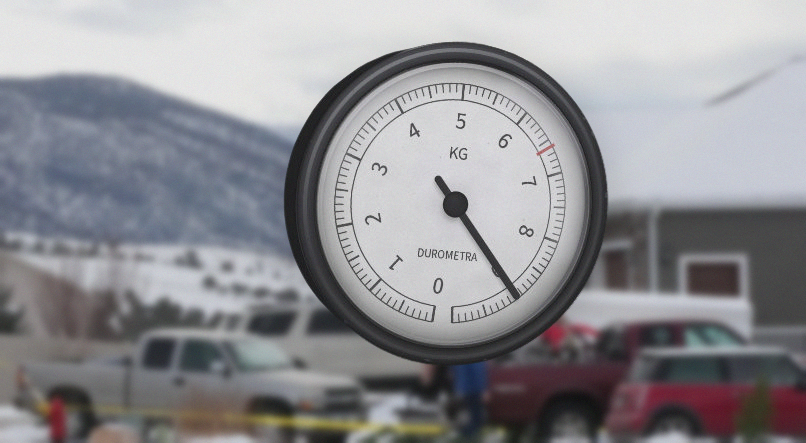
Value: 9kg
